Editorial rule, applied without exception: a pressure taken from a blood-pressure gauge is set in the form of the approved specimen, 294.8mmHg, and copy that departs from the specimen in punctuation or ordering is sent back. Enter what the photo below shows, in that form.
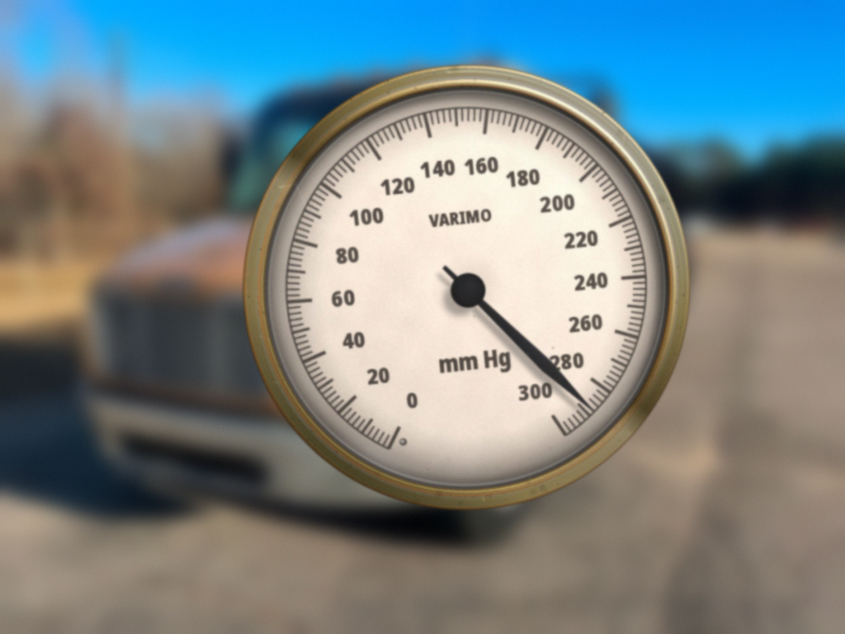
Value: 288mmHg
